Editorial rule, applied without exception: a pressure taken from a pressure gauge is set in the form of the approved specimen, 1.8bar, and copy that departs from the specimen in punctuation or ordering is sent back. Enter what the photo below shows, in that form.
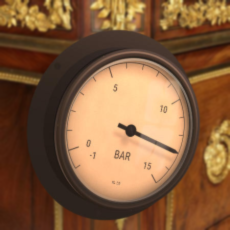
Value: 13bar
